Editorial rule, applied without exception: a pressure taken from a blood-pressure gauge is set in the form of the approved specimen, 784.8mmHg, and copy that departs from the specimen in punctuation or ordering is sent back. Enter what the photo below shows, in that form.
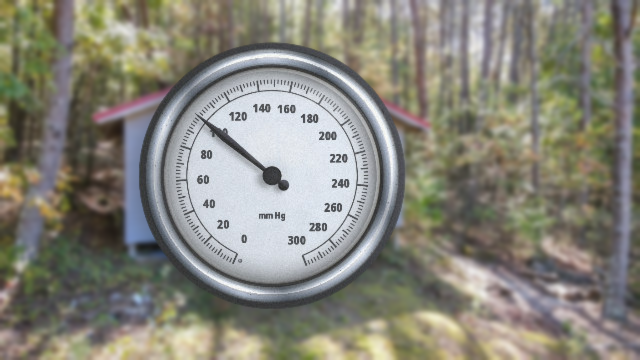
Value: 100mmHg
